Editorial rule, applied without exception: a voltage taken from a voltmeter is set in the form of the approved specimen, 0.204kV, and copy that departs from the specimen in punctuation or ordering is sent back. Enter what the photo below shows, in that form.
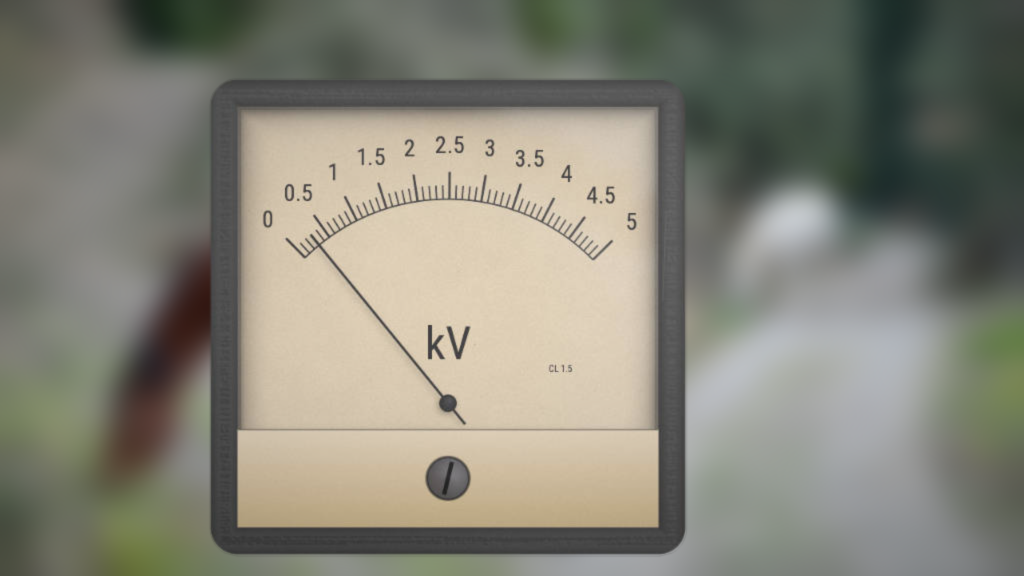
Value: 0.3kV
